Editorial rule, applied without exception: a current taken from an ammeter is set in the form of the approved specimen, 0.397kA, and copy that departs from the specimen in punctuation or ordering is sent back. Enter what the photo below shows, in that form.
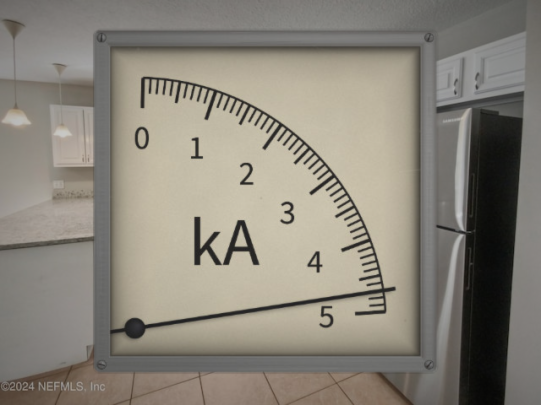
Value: 4.7kA
